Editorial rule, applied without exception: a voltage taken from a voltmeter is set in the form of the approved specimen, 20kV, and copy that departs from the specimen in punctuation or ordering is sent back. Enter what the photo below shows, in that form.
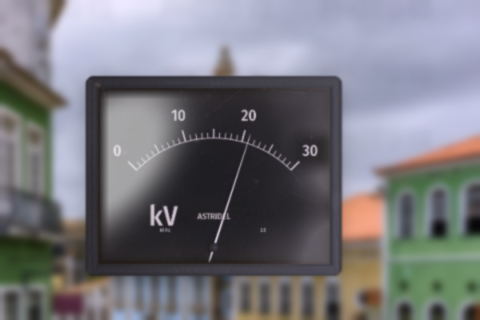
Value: 21kV
